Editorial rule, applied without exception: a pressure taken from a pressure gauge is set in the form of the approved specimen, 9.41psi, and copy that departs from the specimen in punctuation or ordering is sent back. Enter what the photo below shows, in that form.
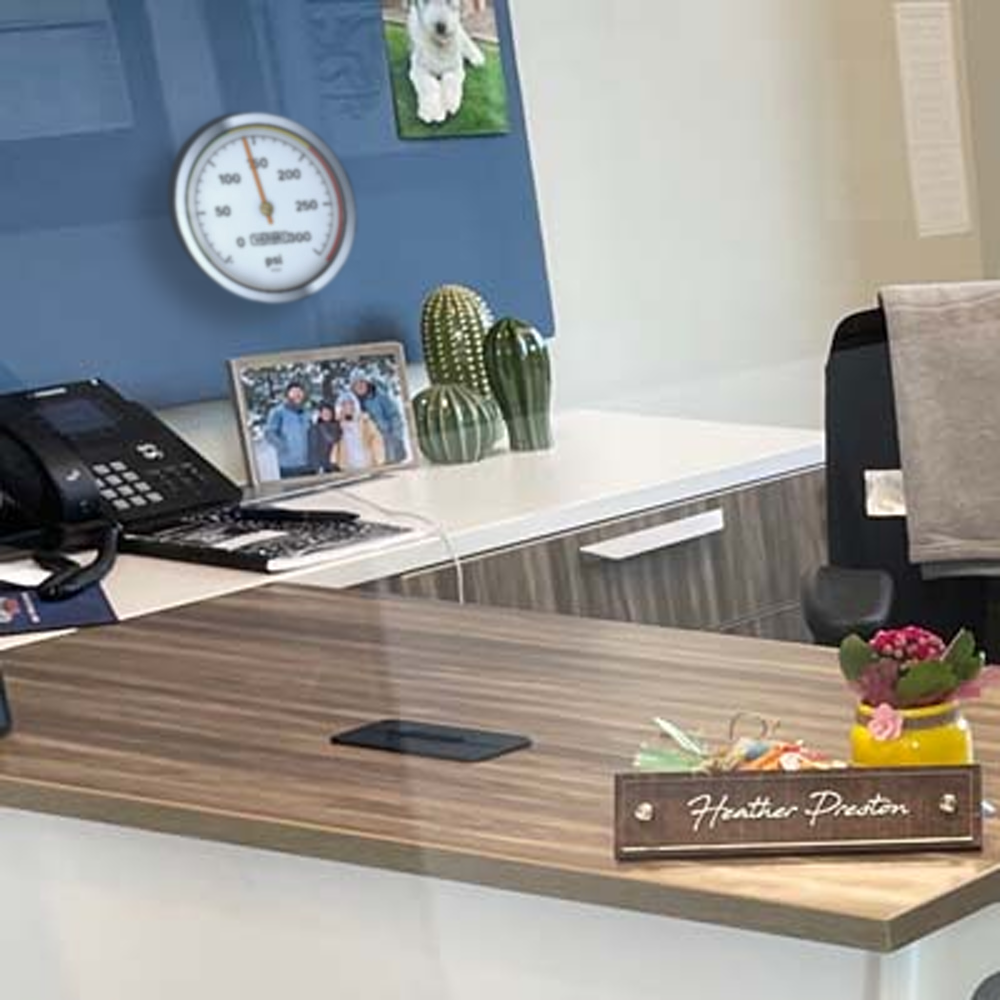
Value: 140psi
